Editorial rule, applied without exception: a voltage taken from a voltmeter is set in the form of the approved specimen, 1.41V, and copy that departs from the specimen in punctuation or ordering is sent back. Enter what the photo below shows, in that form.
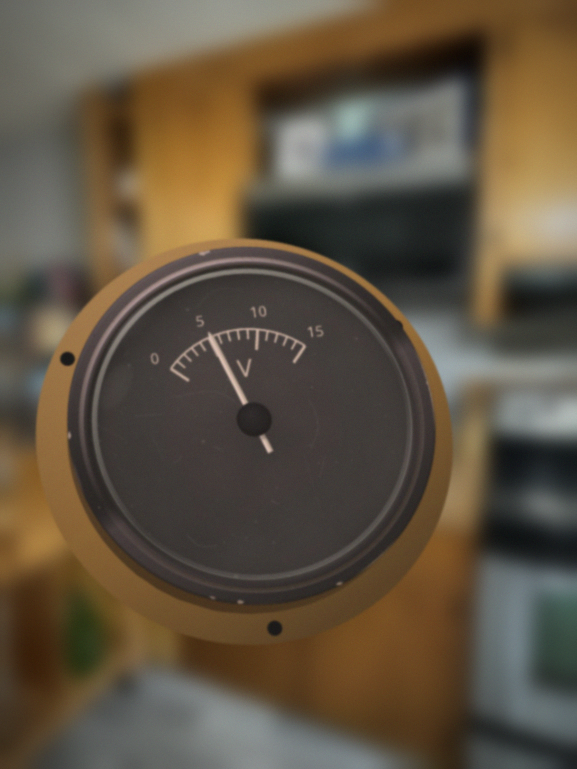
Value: 5V
